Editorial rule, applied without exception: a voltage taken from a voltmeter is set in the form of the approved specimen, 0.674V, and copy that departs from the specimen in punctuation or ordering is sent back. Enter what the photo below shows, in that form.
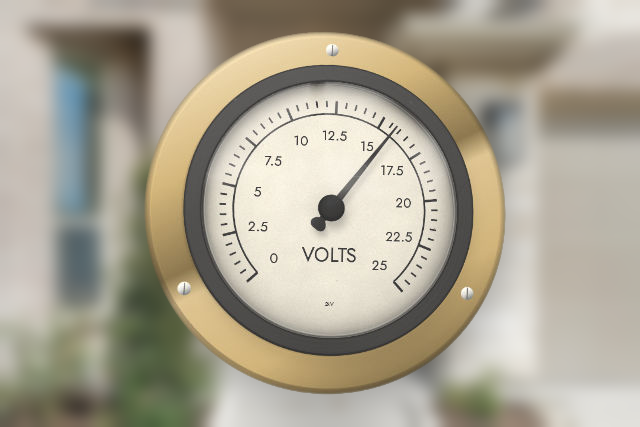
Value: 15.75V
